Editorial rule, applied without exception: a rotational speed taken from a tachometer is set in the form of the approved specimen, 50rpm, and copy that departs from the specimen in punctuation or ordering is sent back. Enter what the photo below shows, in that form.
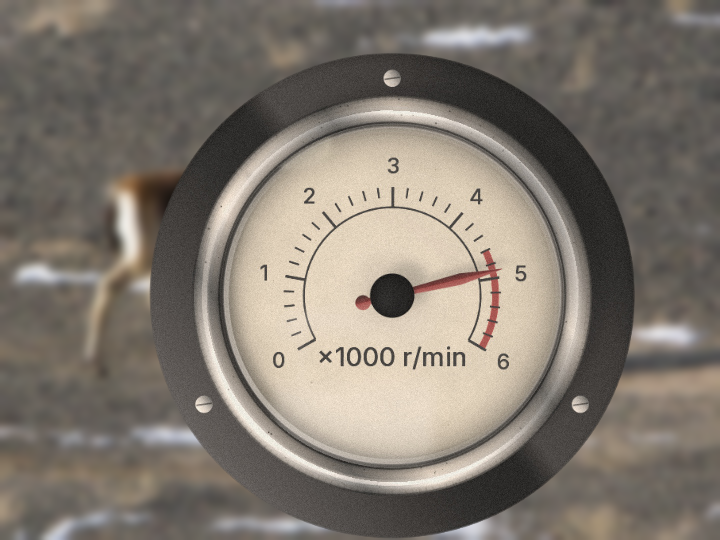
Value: 4900rpm
